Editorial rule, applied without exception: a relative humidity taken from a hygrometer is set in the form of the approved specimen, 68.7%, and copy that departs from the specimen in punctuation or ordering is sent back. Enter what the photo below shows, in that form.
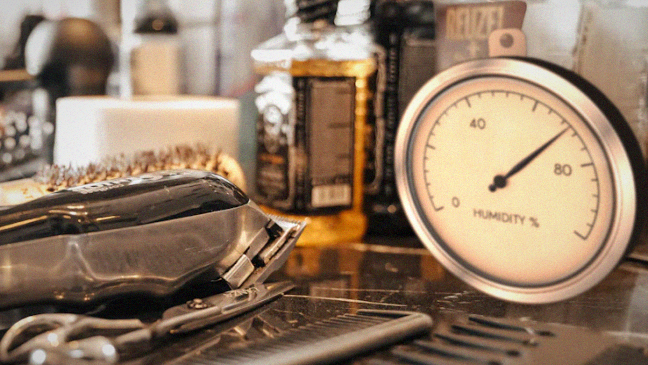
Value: 70%
